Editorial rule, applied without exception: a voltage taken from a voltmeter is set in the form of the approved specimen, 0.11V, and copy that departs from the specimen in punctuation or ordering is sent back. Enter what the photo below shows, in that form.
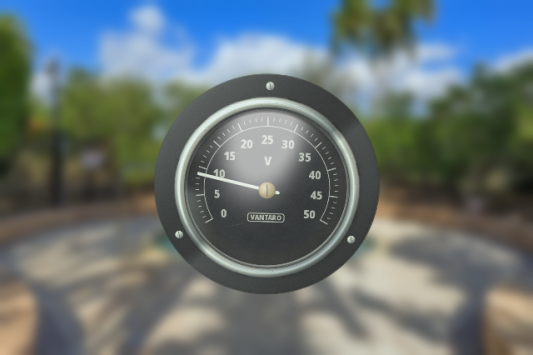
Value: 9V
